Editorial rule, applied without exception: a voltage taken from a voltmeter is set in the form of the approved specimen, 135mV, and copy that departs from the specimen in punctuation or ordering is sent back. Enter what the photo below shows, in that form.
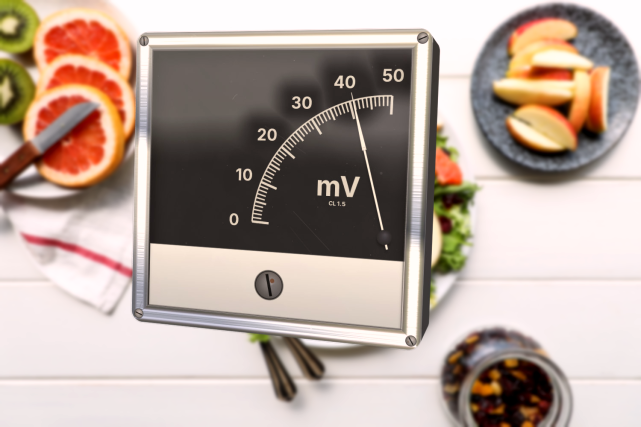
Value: 41mV
